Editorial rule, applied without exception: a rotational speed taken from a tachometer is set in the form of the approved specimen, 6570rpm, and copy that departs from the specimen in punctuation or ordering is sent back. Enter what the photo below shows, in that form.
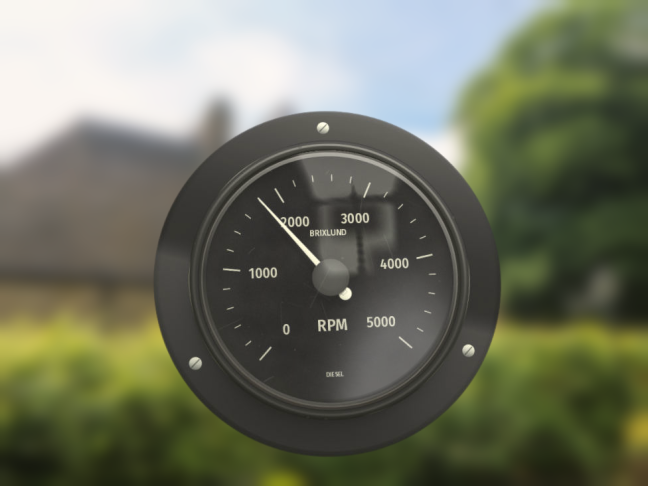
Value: 1800rpm
